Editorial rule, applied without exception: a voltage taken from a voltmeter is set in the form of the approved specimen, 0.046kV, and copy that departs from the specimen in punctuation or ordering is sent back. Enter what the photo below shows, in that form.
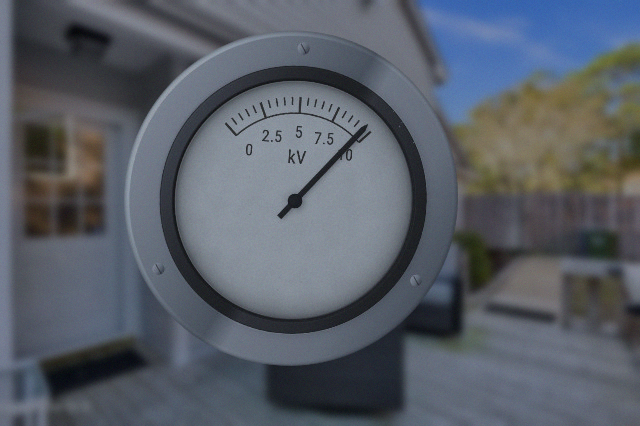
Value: 9.5kV
